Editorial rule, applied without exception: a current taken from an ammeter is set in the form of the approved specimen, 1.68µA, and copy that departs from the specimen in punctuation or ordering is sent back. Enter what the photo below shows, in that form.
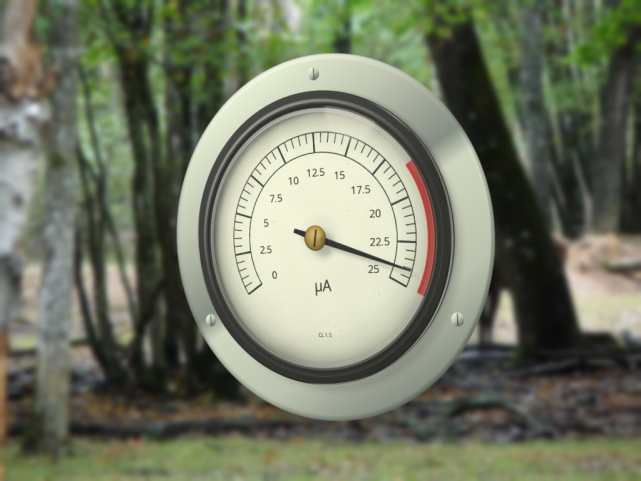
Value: 24µA
